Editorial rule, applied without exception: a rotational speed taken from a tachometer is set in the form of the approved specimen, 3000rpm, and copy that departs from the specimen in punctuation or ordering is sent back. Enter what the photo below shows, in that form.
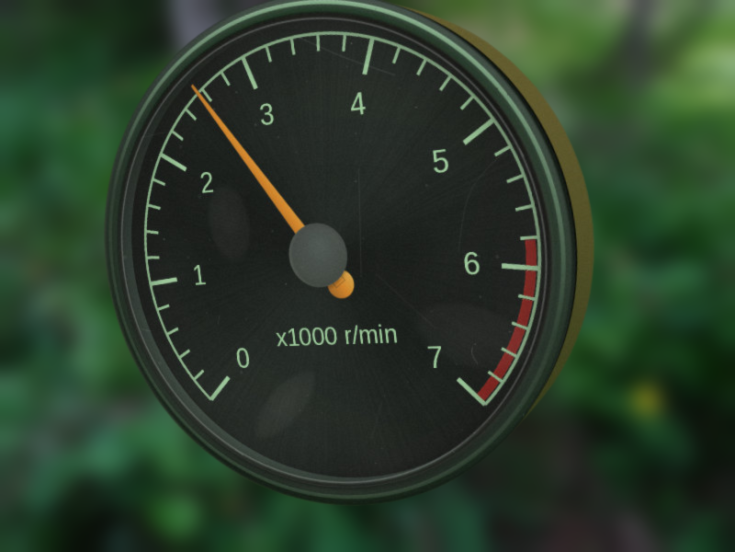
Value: 2600rpm
